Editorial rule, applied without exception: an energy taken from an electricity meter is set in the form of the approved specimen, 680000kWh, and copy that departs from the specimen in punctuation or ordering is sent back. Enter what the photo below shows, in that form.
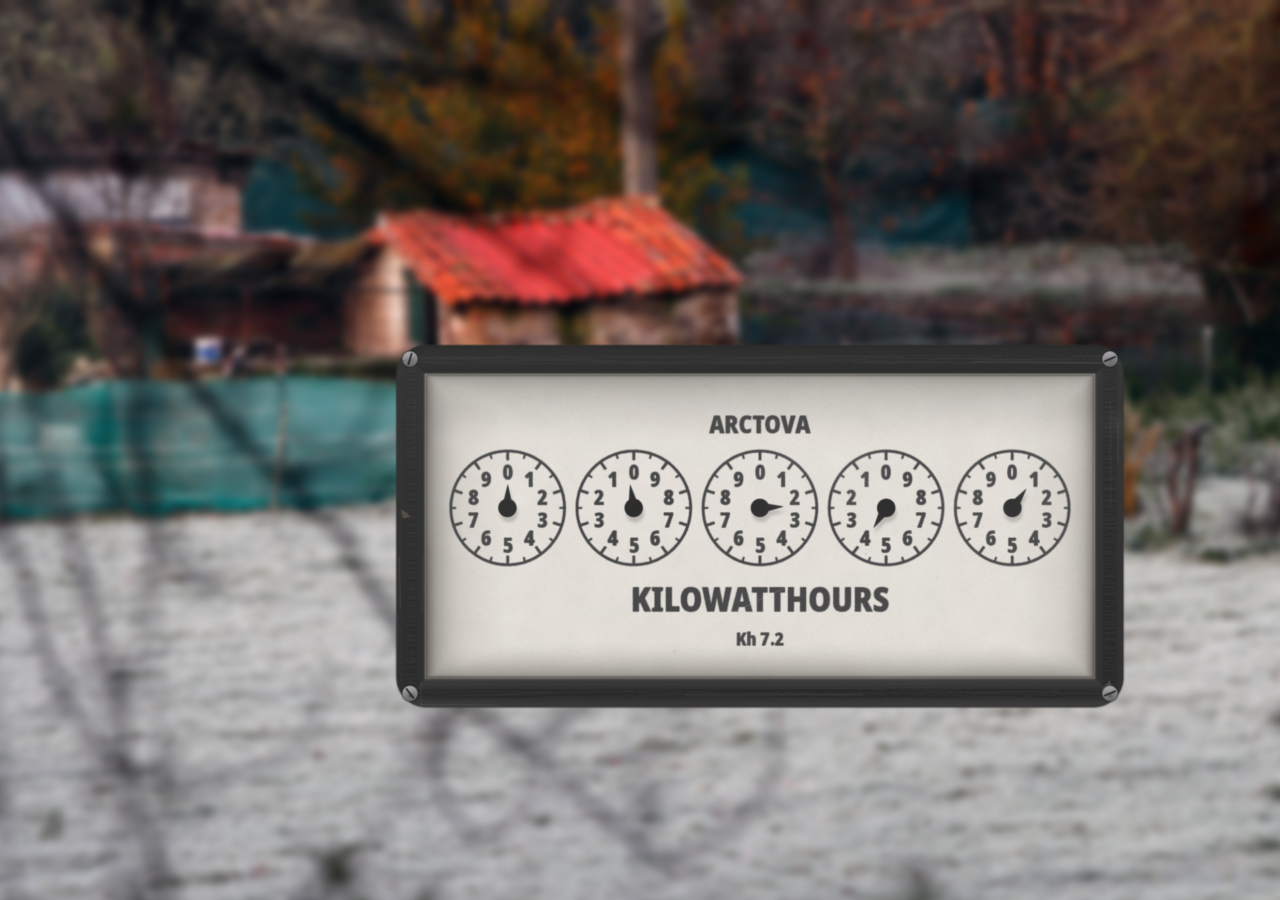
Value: 241kWh
